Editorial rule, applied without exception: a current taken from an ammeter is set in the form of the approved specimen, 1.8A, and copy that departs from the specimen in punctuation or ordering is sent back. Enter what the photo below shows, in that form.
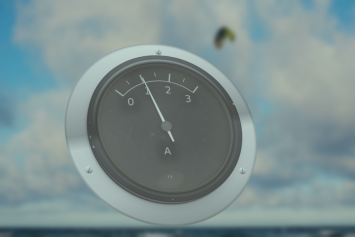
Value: 1A
